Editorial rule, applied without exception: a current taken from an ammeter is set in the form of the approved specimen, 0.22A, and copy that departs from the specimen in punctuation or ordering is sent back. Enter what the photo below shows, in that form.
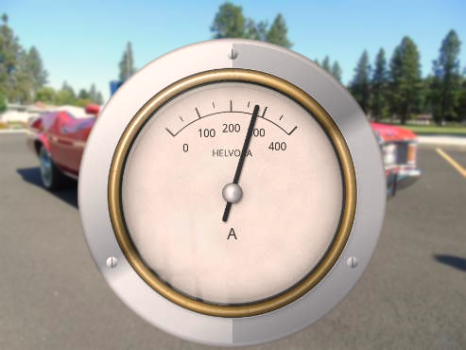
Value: 275A
